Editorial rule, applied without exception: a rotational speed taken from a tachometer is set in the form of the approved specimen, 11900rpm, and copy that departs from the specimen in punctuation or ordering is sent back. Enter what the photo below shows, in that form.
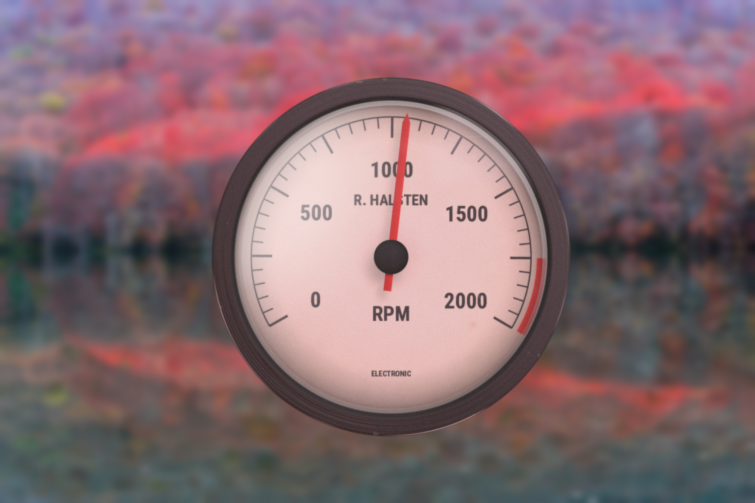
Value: 1050rpm
